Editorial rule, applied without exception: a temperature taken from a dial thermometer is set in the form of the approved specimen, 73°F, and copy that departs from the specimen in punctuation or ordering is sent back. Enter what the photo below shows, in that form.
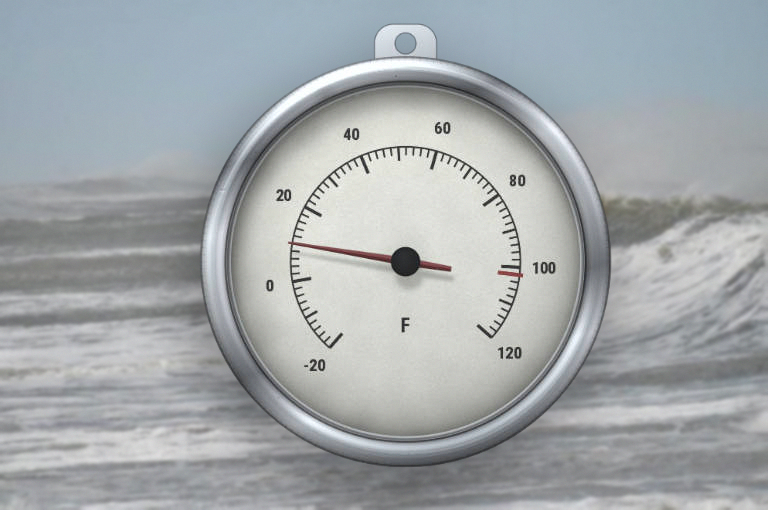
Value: 10°F
